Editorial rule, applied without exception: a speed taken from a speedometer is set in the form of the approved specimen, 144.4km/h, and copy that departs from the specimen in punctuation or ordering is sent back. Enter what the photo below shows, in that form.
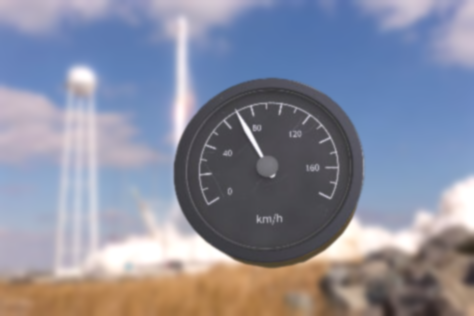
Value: 70km/h
